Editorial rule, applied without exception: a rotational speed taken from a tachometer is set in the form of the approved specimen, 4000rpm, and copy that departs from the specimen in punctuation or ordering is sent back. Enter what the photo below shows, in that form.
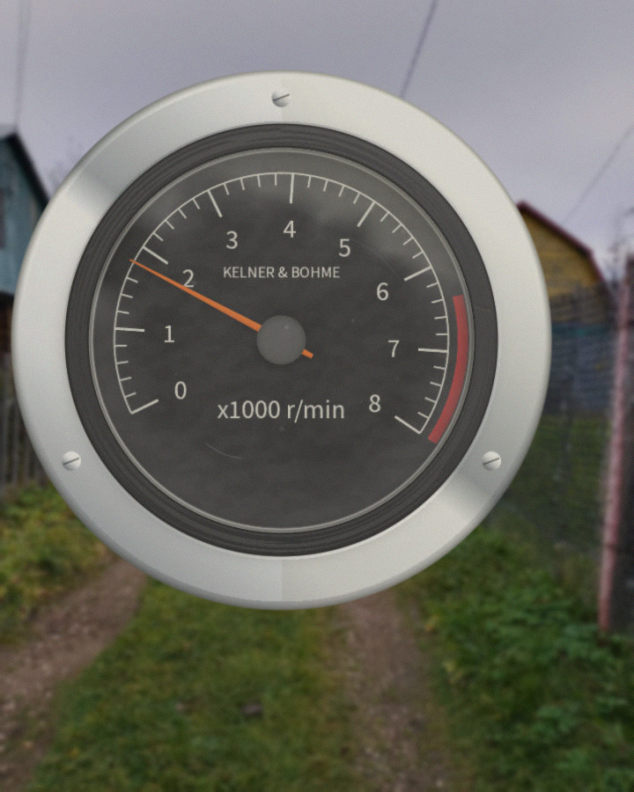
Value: 1800rpm
